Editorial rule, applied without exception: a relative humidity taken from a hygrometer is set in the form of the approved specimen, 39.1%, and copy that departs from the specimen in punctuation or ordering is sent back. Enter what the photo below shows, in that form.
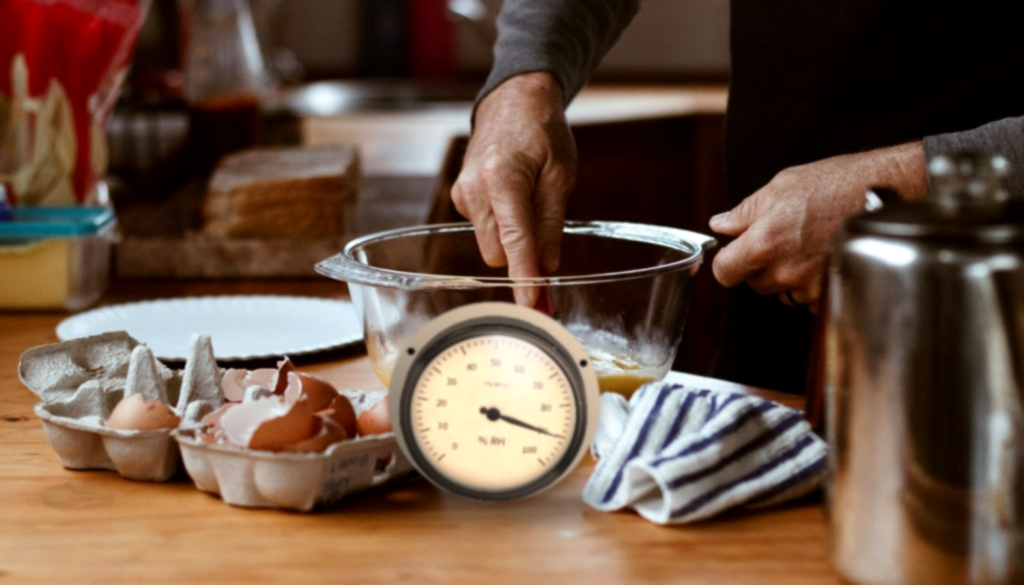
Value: 90%
